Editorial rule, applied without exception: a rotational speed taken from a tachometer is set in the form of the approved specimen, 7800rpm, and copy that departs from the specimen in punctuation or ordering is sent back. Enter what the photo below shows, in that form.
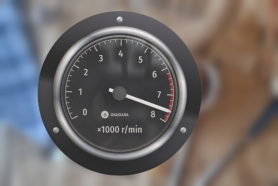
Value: 7600rpm
